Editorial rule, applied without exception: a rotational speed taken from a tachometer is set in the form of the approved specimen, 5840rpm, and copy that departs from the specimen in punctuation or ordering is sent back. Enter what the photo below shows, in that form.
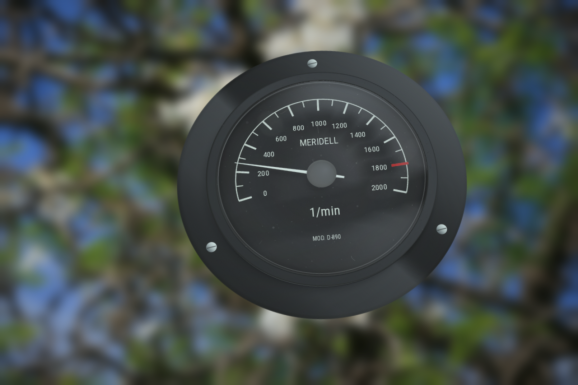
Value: 250rpm
